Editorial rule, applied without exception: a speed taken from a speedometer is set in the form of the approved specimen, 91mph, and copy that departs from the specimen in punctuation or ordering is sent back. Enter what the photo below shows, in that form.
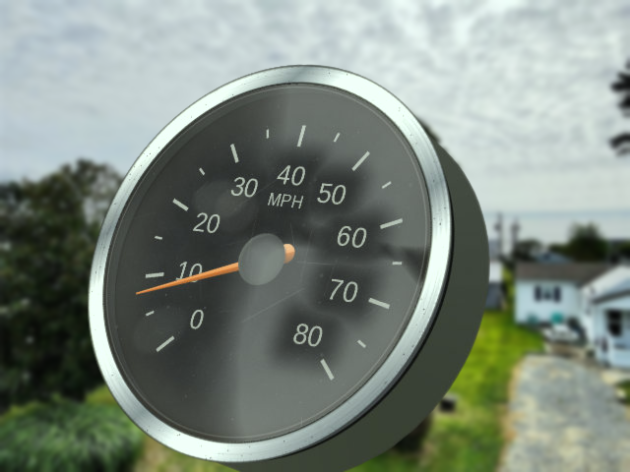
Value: 7.5mph
